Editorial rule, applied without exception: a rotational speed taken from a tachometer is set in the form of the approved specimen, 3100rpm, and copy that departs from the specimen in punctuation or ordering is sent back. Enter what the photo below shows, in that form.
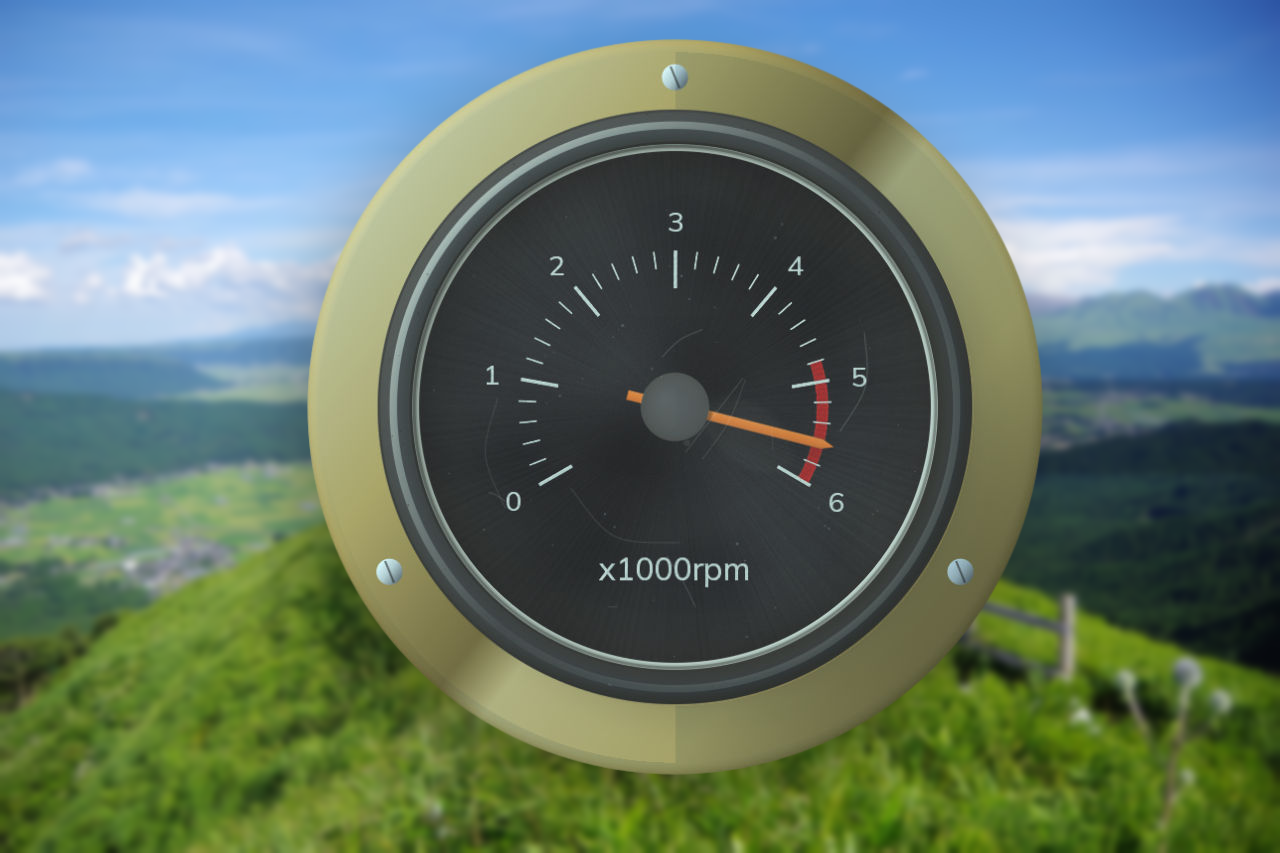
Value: 5600rpm
